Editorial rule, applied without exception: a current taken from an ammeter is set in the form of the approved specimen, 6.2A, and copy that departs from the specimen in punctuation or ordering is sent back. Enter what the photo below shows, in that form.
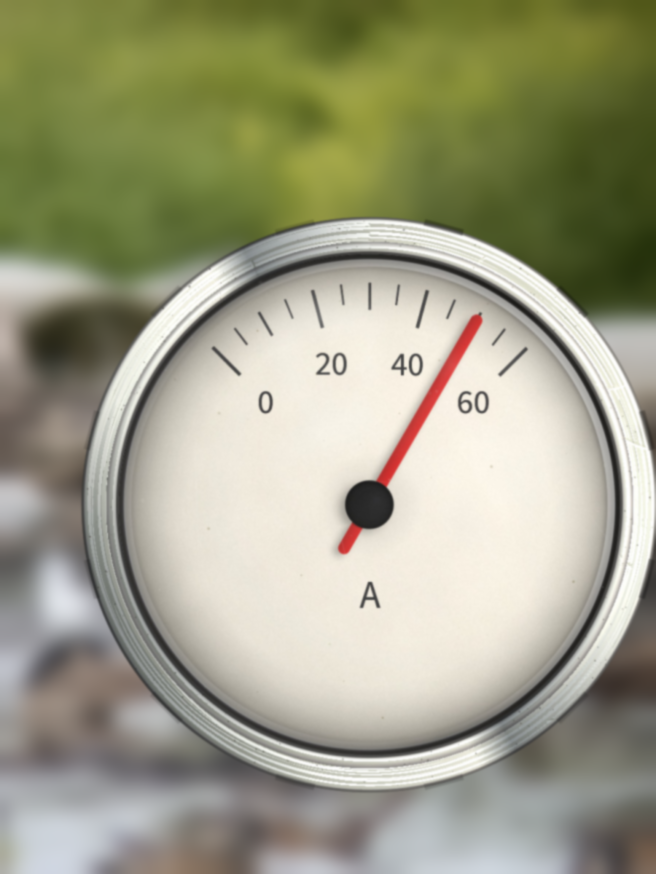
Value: 50A
